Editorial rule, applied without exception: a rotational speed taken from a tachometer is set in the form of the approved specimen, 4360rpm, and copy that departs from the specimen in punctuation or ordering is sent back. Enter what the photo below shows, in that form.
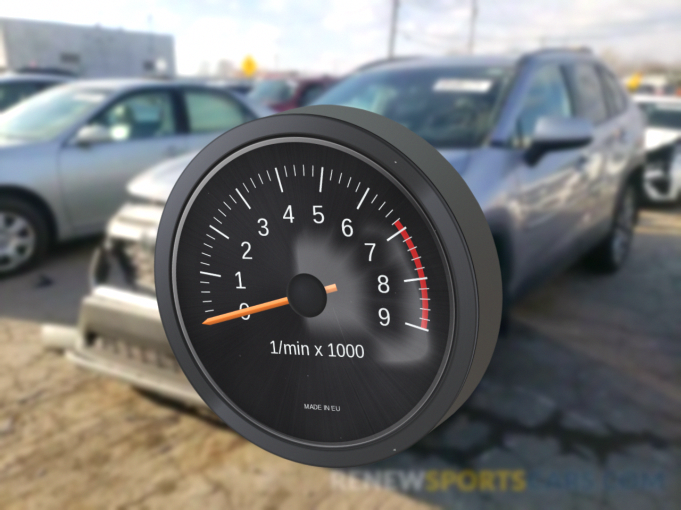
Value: 0rpm
